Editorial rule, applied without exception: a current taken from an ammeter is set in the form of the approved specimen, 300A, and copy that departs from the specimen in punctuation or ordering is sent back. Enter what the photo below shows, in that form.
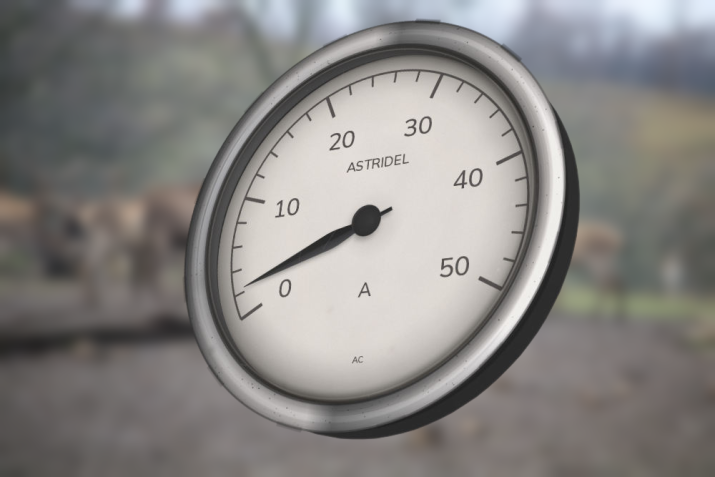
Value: 2A
